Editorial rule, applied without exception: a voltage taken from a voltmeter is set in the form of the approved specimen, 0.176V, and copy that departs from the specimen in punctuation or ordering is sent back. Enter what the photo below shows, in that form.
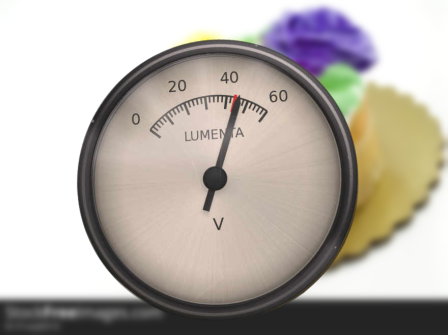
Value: 46V
